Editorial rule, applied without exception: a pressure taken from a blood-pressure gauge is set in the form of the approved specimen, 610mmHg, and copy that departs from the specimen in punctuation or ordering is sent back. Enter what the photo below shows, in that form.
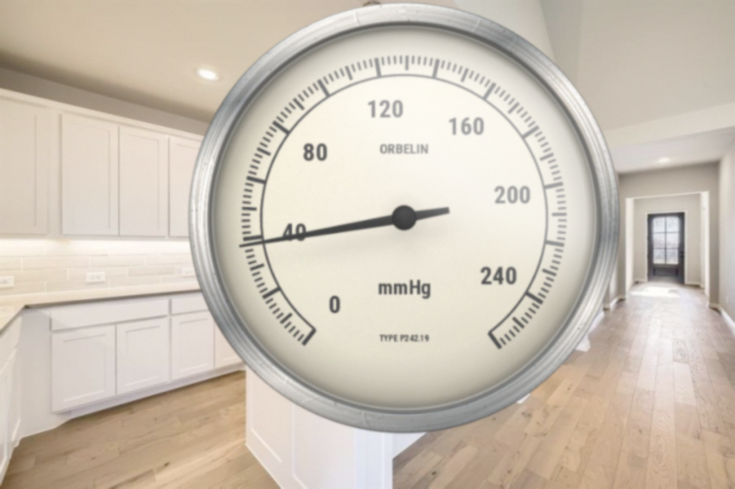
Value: 38mmHg
